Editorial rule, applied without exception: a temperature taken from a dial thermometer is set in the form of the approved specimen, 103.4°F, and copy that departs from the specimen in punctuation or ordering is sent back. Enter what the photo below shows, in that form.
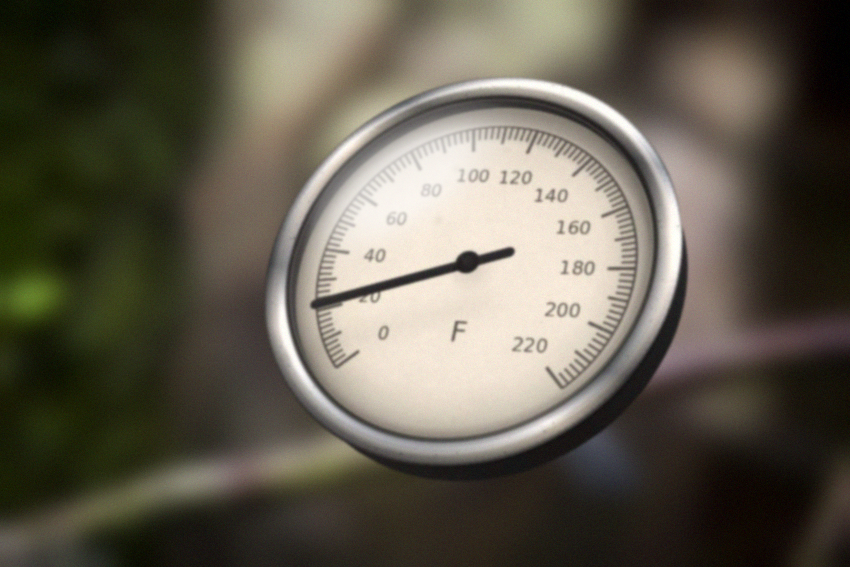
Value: 20°F
